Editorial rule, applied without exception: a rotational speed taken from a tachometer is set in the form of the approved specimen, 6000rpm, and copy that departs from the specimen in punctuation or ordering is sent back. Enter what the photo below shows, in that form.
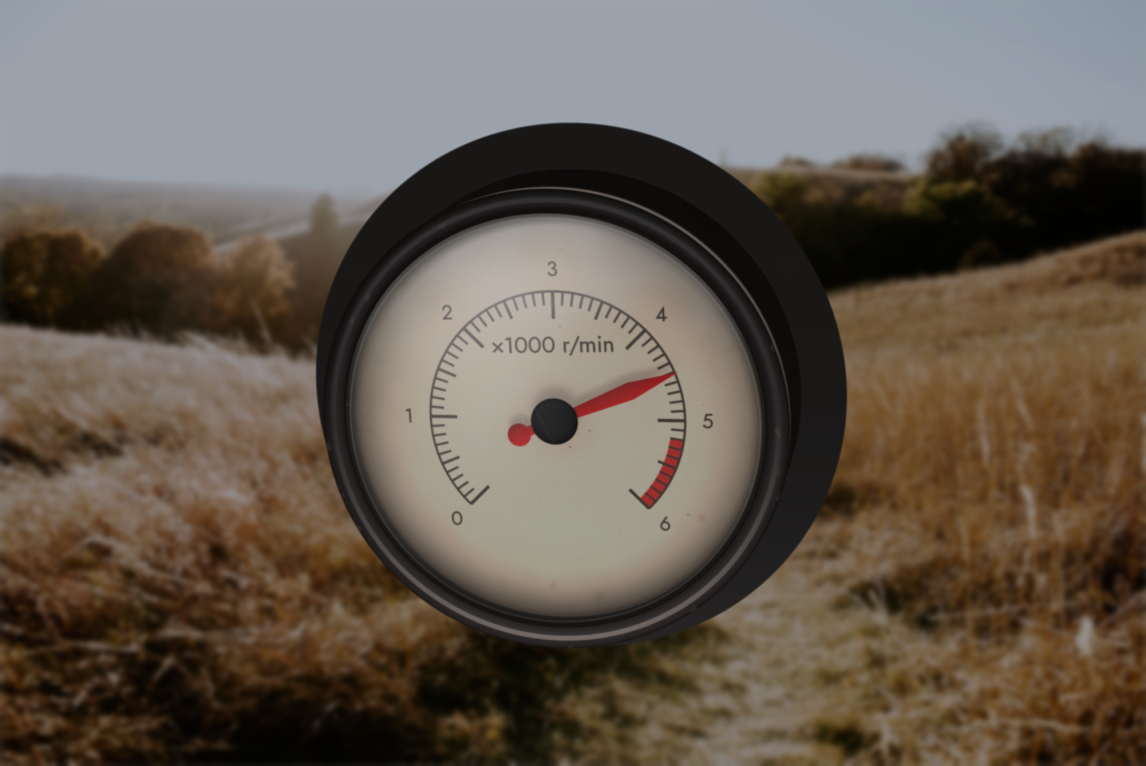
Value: 4500rpm
